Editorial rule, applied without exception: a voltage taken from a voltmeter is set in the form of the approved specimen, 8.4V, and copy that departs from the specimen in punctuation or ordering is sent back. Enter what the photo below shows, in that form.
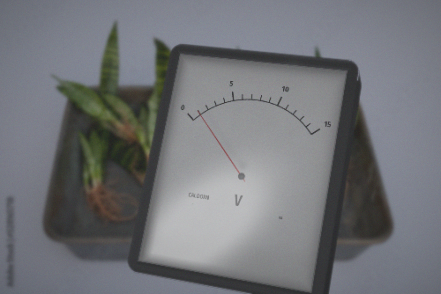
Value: 1V
